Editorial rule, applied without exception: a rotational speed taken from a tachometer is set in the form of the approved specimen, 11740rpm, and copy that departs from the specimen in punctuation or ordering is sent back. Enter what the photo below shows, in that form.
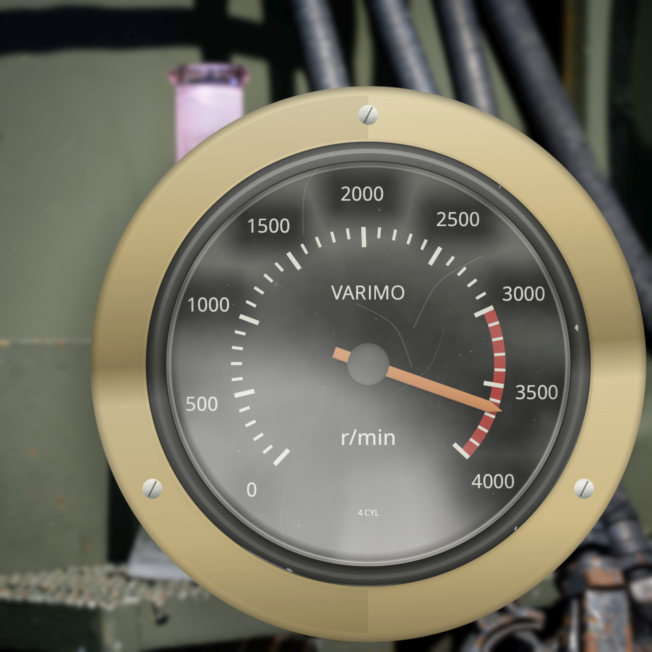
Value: 3650rpm
